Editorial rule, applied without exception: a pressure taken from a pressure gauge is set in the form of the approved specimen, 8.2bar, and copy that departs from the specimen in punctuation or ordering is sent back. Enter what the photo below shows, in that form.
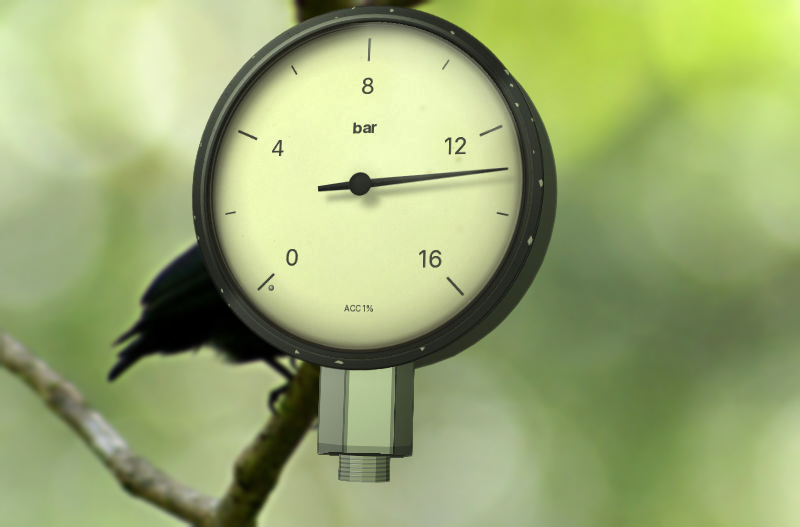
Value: 13bar
